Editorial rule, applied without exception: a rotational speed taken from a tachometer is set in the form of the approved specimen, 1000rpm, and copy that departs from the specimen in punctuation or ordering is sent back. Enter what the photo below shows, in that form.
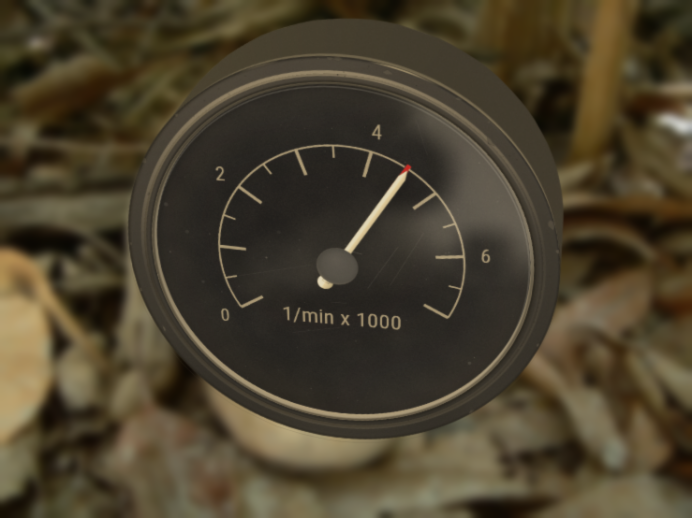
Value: 4500rpm
